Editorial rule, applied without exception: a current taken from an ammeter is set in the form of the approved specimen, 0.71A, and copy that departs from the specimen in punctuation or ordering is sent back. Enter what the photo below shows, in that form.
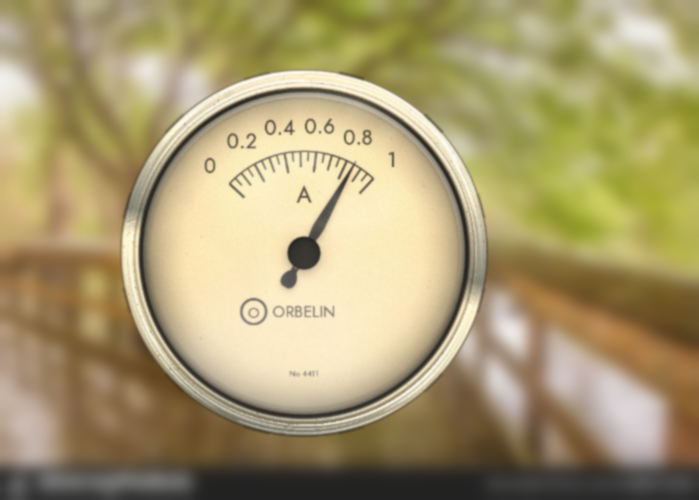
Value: 0.85A
